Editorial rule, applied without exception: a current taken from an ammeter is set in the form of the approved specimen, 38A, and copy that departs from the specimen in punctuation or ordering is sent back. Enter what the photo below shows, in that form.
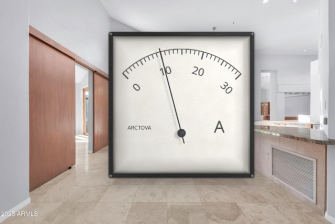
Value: 10A
